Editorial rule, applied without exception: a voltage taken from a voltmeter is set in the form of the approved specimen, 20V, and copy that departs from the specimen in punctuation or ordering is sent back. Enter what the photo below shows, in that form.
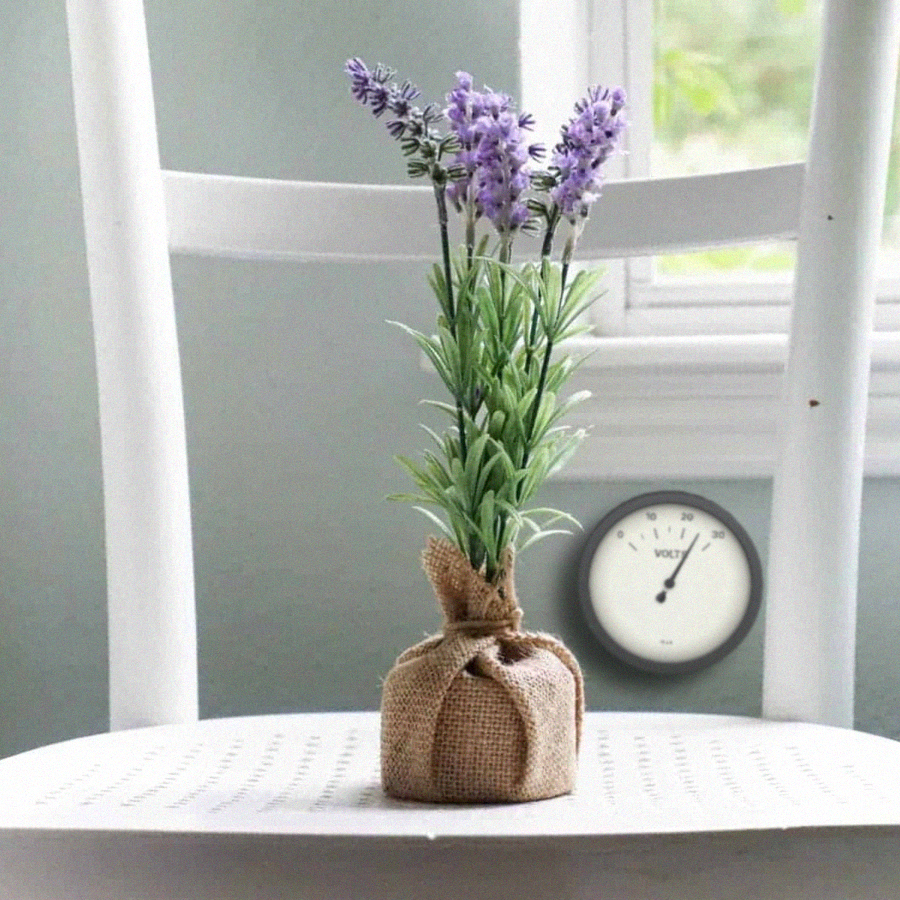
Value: 25V
